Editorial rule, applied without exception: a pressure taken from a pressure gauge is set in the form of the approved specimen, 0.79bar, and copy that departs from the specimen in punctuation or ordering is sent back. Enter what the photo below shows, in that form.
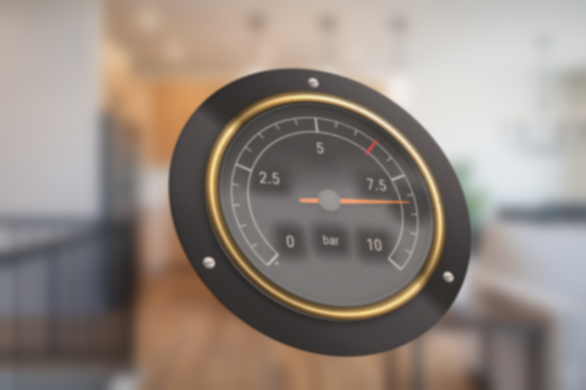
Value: 8.25bar
